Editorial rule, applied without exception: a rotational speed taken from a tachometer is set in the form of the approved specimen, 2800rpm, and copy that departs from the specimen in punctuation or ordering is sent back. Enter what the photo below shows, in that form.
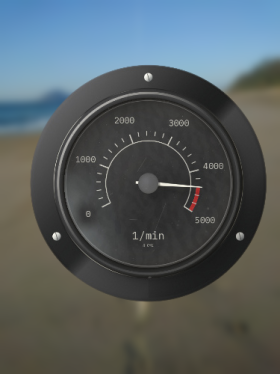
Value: 4400rpm
